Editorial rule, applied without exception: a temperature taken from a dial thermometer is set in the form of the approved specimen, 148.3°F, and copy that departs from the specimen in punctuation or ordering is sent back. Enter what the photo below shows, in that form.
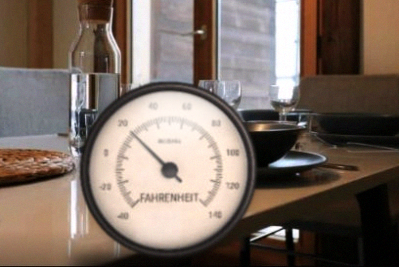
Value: 20°F
